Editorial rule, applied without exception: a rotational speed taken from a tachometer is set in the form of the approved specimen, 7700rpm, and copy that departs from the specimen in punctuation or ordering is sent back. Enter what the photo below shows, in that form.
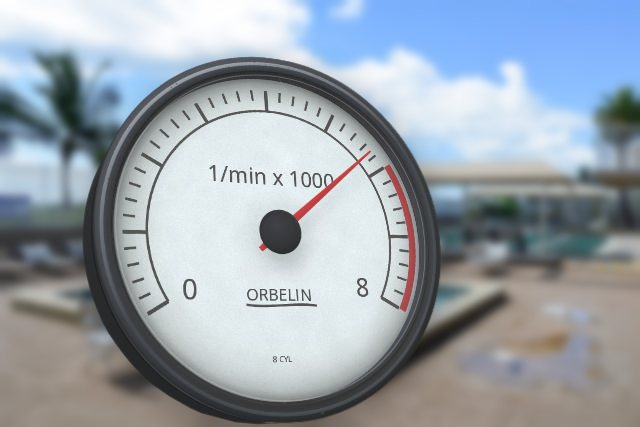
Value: 5700rpm
